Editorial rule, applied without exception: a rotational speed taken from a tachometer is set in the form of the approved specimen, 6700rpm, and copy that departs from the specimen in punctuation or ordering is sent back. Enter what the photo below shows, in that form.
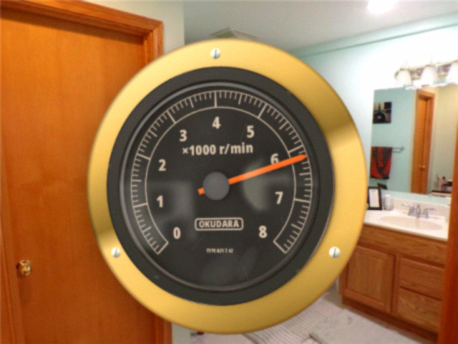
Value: 6200rpm
